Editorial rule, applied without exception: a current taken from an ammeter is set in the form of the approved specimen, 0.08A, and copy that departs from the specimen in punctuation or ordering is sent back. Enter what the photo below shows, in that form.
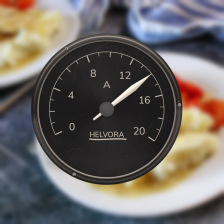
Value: 14A
